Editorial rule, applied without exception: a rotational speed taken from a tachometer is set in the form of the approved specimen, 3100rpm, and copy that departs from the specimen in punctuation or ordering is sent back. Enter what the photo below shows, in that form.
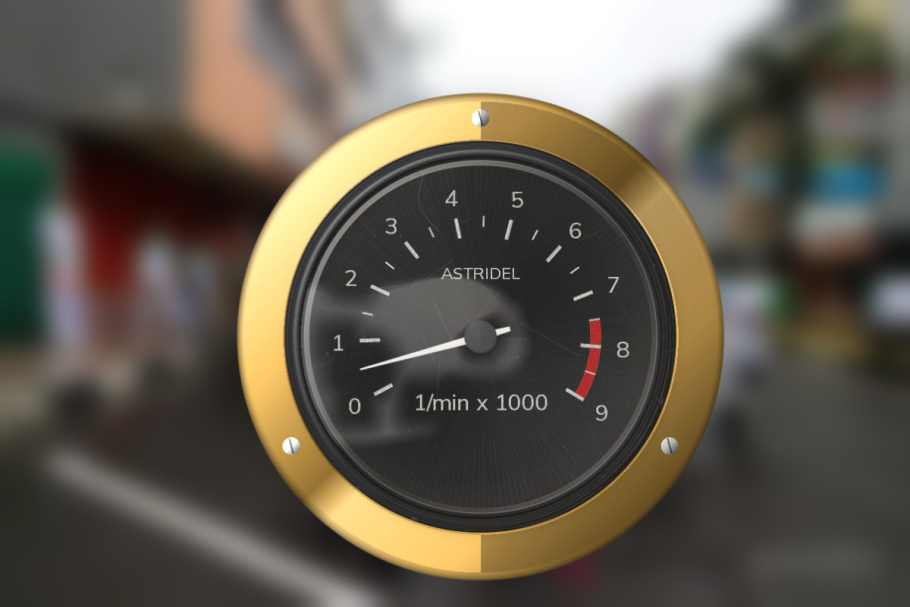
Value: 500rpm
